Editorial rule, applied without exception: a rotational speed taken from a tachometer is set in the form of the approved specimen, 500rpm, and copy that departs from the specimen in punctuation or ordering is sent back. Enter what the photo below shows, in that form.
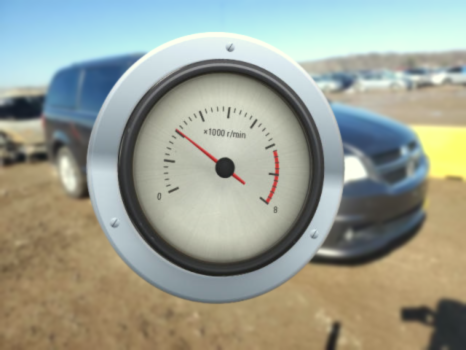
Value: 2000rpm
